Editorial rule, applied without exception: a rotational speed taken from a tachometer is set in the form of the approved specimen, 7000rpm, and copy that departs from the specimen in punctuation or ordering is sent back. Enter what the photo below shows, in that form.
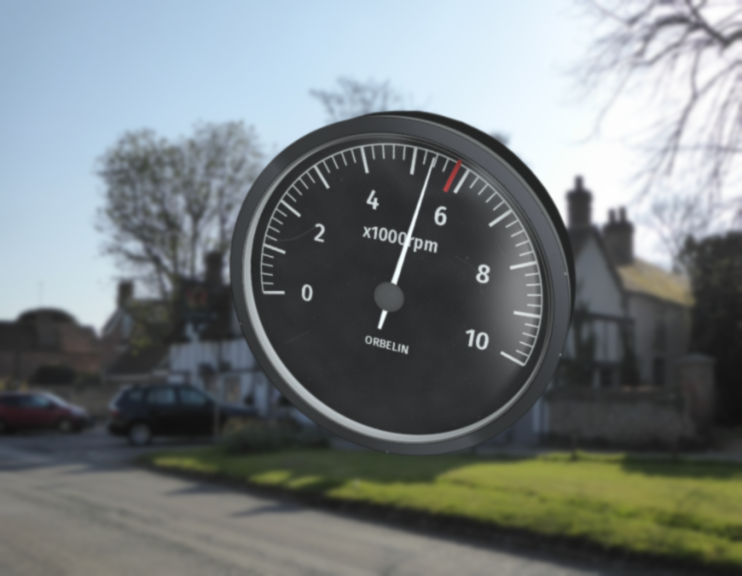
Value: 5400rpm
